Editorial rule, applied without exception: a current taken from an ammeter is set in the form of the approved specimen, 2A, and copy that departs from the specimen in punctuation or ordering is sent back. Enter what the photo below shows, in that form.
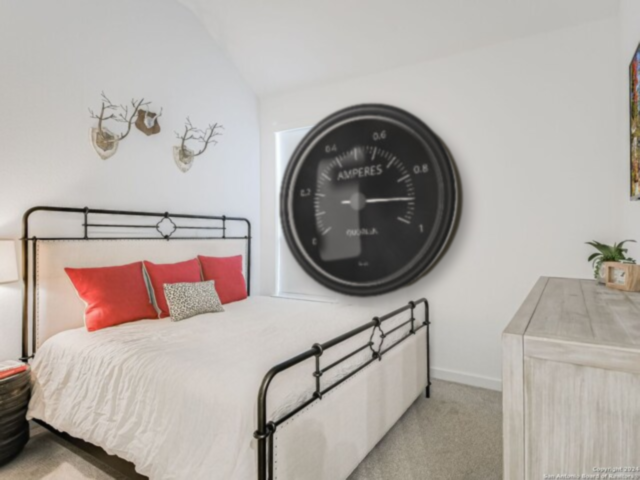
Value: 0.9A
